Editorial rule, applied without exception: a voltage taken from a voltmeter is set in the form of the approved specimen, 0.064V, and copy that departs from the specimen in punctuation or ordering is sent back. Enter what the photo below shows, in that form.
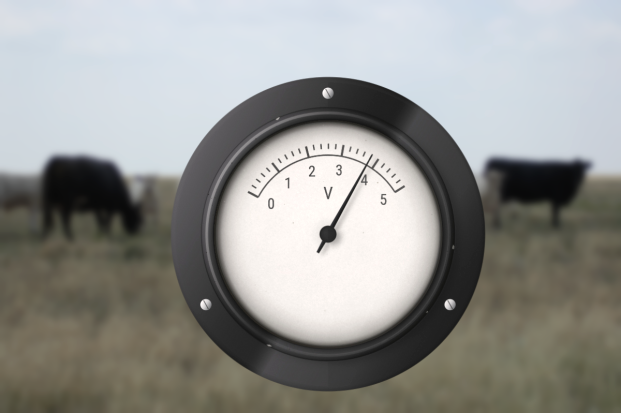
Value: 3.8V
